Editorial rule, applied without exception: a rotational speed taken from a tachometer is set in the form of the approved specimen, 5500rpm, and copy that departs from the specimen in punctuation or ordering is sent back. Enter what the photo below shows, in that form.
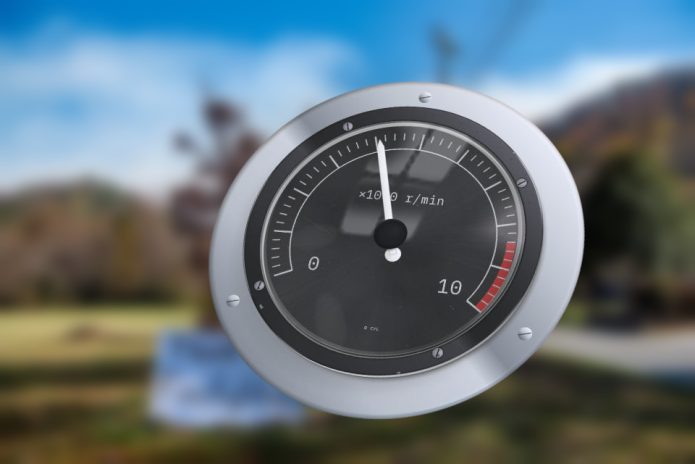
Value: 4100rpm
